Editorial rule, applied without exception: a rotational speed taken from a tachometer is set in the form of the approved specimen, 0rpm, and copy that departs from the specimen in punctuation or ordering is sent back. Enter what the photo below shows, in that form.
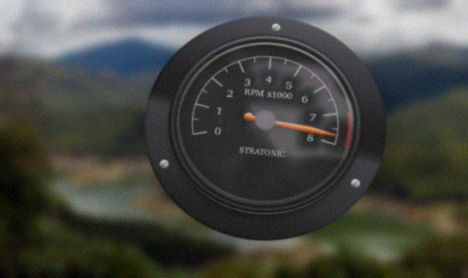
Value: 7750rpm
